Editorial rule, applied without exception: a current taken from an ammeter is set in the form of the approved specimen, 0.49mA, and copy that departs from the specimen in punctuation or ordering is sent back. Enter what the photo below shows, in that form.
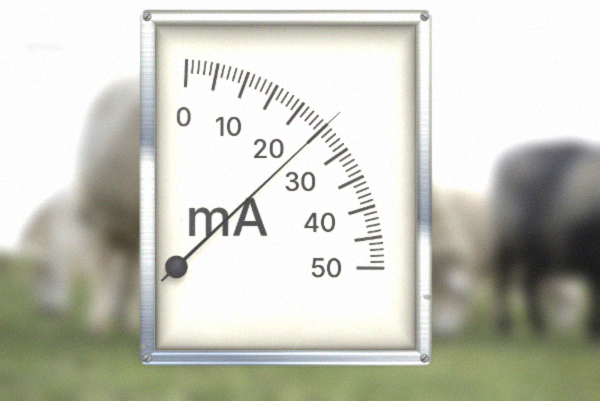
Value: 25mA
